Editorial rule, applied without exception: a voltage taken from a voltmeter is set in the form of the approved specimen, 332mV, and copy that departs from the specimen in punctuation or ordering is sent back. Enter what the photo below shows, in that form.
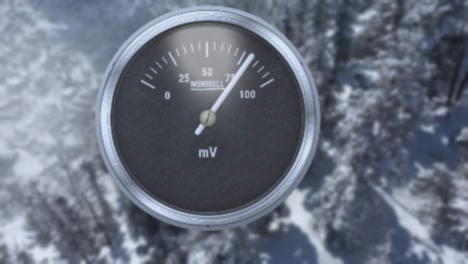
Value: 80mV
